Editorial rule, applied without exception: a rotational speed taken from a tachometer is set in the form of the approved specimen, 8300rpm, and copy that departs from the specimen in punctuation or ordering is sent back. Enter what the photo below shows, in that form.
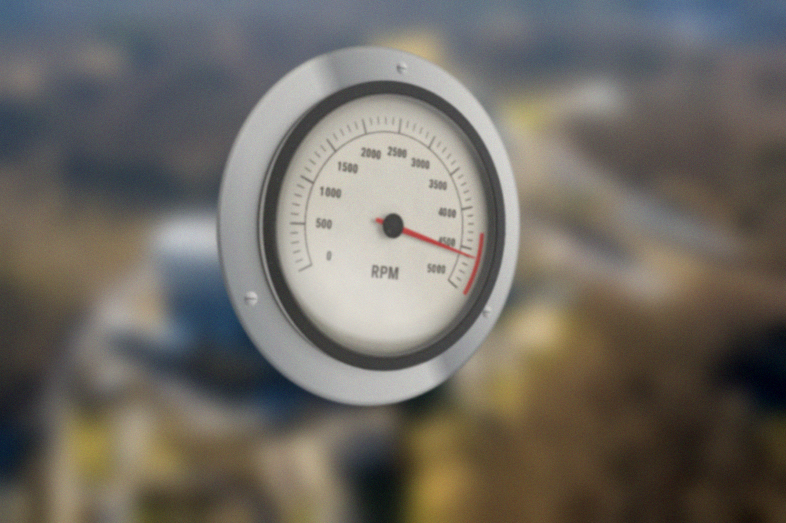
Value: 4600rpm
